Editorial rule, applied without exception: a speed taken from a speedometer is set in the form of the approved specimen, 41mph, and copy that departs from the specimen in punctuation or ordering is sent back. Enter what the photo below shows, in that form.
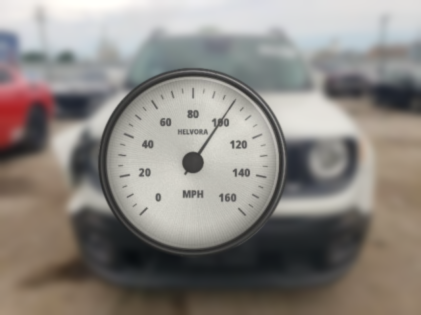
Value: 100mph
